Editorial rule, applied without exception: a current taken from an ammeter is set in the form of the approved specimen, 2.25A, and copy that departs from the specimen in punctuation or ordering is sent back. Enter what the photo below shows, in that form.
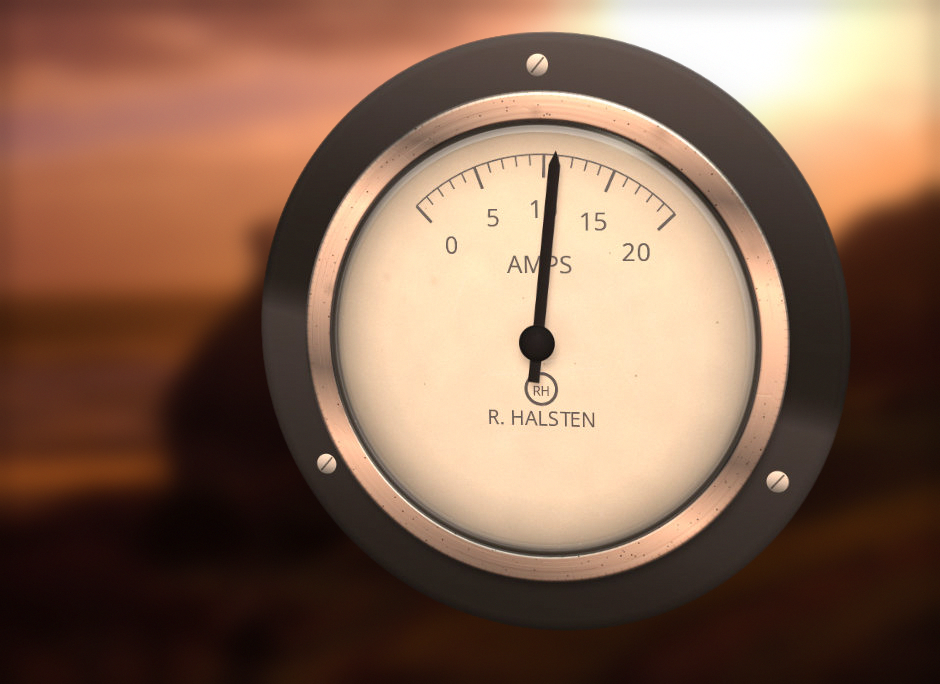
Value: 11A
